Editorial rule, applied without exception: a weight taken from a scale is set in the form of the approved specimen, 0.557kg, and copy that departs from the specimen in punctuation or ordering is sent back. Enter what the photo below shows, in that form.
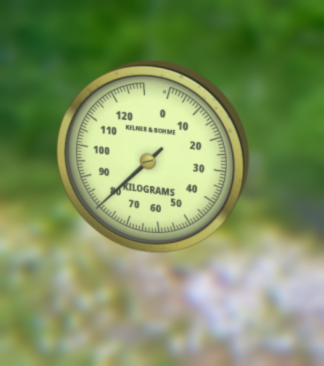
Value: 80kg
